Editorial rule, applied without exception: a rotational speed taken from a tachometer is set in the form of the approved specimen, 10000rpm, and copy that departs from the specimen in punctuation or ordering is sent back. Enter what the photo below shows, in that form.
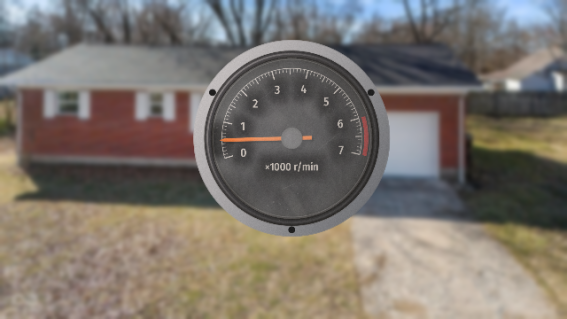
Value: 500rpm
